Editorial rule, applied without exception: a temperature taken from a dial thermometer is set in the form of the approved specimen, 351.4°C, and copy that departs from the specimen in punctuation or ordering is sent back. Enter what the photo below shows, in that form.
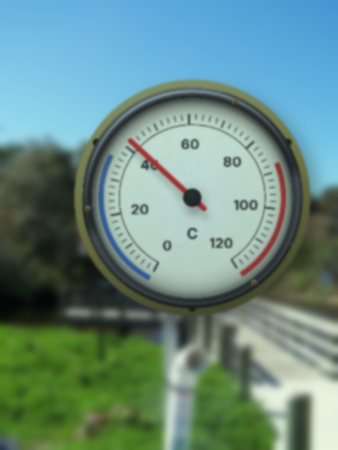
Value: 42°C
